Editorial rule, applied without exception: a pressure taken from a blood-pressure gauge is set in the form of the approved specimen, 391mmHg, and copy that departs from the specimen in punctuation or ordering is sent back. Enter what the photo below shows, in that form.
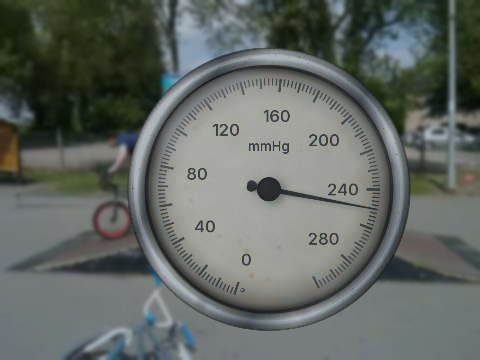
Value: 250mmHg
